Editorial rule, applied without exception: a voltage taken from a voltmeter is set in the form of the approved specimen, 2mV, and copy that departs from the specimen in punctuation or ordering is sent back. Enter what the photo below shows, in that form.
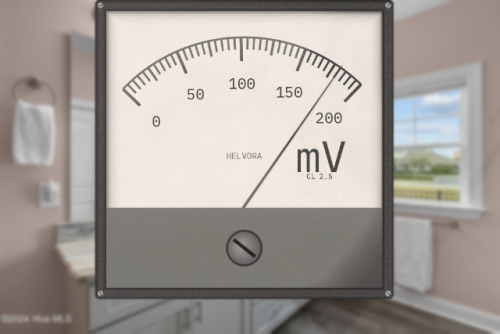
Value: 180mV
